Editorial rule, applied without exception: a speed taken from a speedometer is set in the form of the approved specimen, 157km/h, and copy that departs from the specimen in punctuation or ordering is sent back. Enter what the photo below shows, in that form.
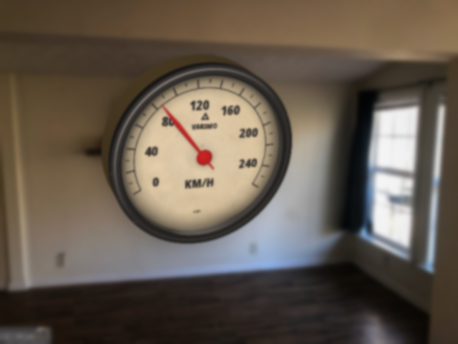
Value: 85km/h
